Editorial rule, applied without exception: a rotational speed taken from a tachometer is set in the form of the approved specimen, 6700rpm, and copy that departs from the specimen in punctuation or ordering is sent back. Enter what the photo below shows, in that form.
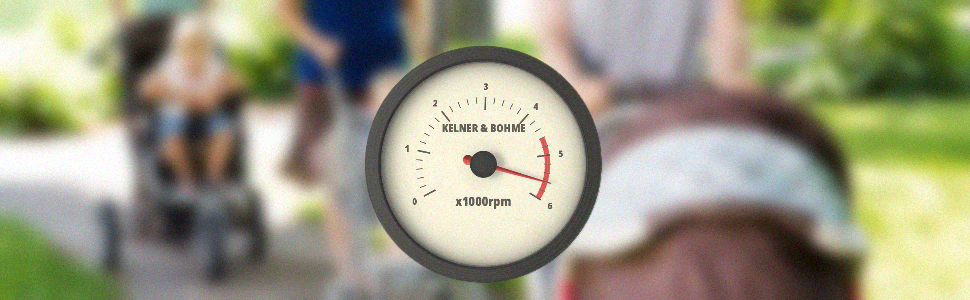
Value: 5600rpm
